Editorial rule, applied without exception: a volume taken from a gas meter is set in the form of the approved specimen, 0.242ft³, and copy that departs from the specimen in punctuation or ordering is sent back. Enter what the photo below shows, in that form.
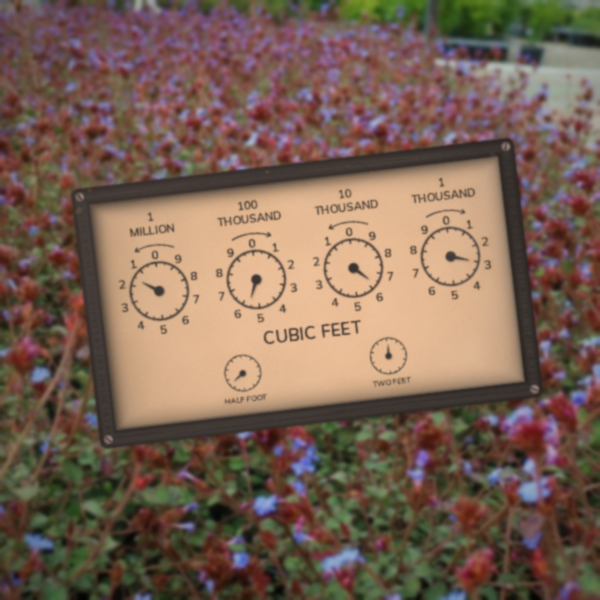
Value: 156300ft³
